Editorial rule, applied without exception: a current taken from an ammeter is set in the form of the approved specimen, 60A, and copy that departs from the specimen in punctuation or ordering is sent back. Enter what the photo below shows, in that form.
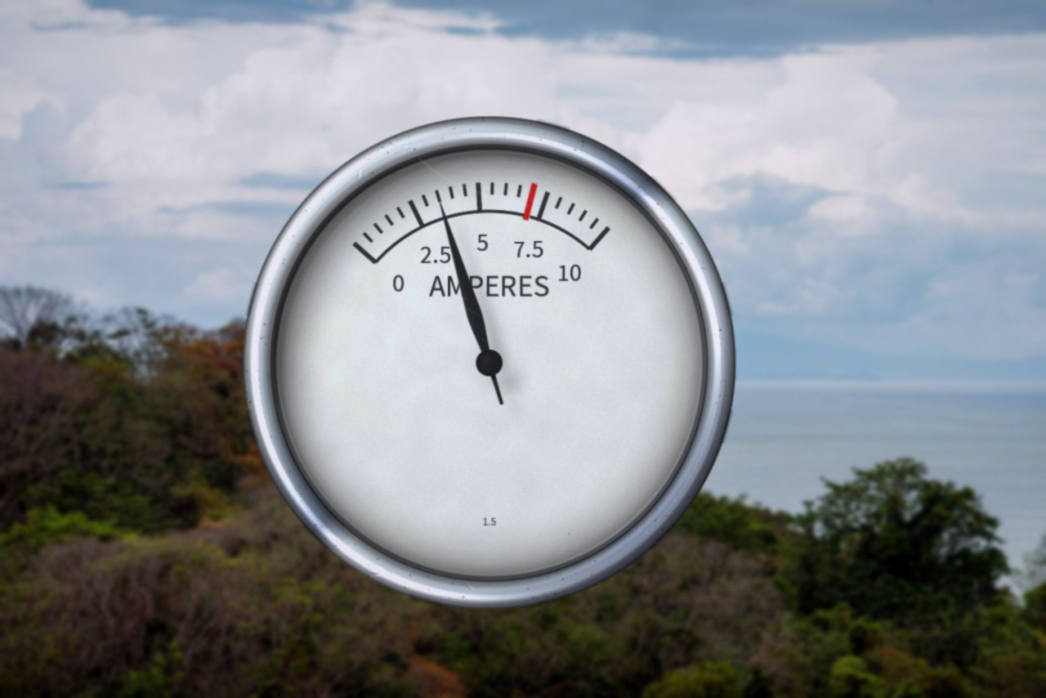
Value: 3.5A
